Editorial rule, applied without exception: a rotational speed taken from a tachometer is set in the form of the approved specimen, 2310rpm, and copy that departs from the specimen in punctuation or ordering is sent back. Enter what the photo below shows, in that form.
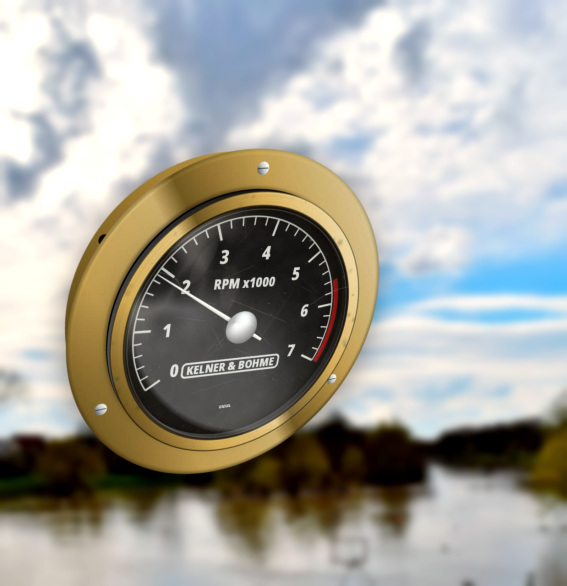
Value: 1900rpm
